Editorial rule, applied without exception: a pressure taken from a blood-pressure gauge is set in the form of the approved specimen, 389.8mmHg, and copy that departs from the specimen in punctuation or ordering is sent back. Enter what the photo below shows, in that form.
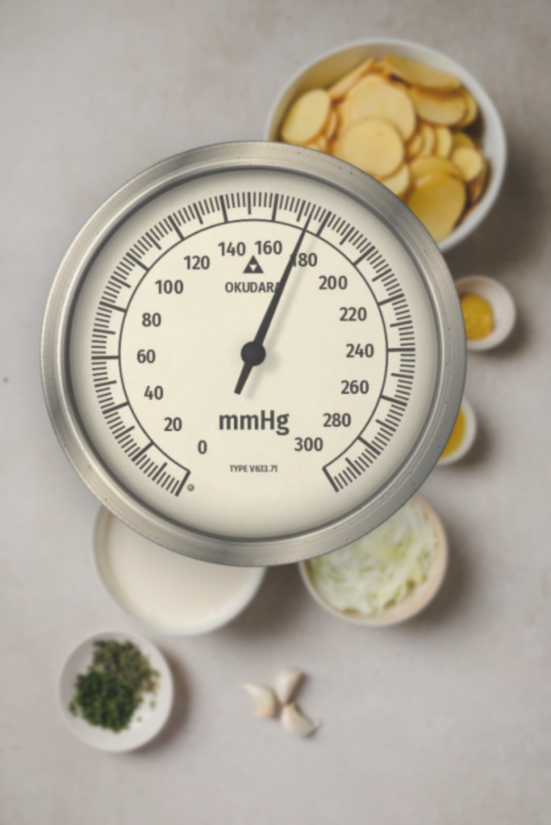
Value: 174mmHg
